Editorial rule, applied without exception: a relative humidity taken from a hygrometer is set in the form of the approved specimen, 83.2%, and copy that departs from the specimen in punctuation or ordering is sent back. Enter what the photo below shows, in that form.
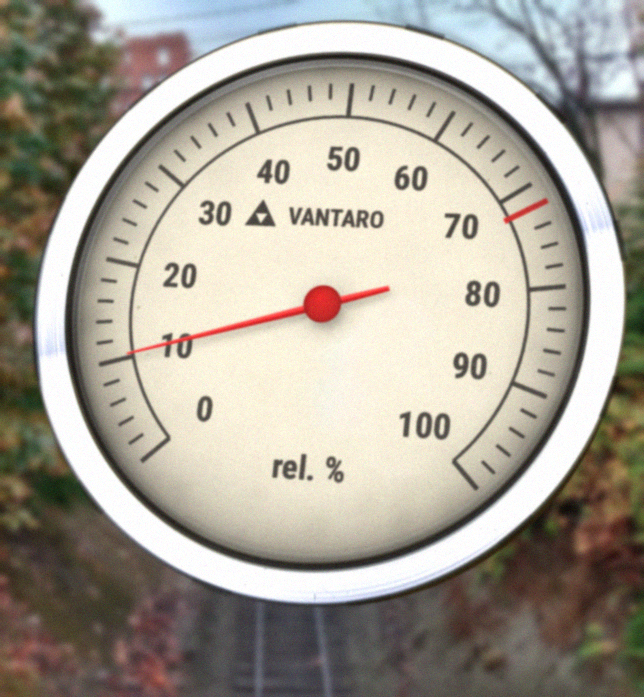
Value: 10%
